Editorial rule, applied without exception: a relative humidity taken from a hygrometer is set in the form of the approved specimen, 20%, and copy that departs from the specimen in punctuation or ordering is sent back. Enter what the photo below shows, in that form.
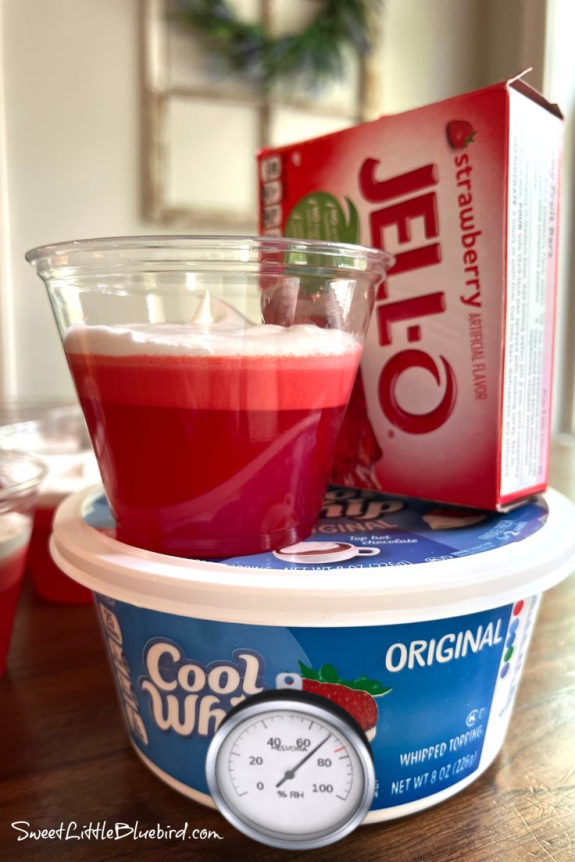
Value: 68%
